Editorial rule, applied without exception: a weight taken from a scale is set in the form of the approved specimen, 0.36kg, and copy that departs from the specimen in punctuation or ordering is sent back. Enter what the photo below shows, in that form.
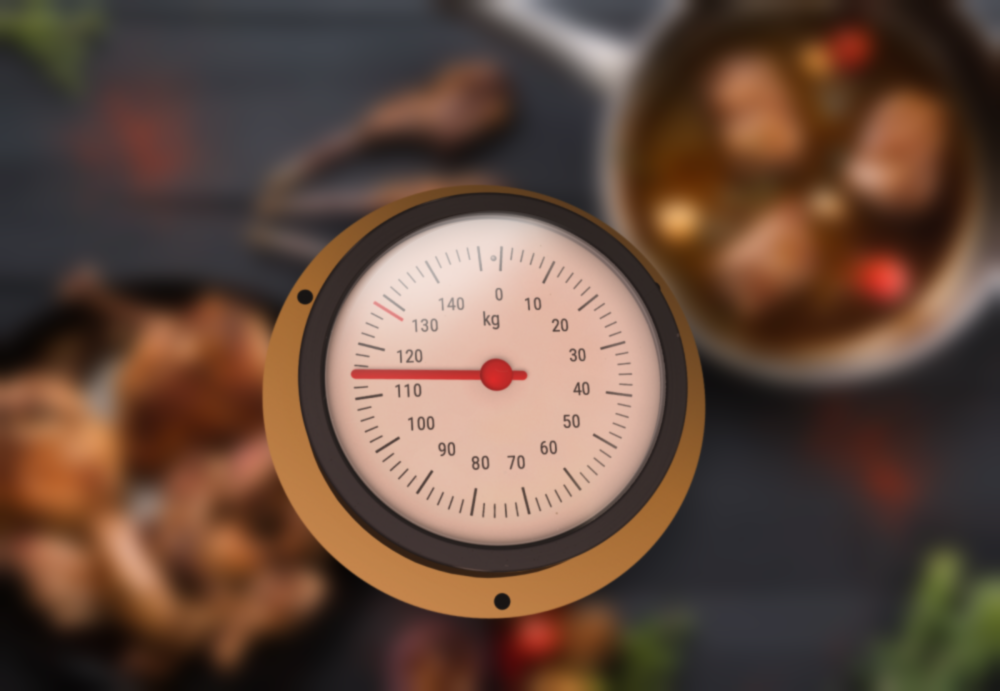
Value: 114kg
